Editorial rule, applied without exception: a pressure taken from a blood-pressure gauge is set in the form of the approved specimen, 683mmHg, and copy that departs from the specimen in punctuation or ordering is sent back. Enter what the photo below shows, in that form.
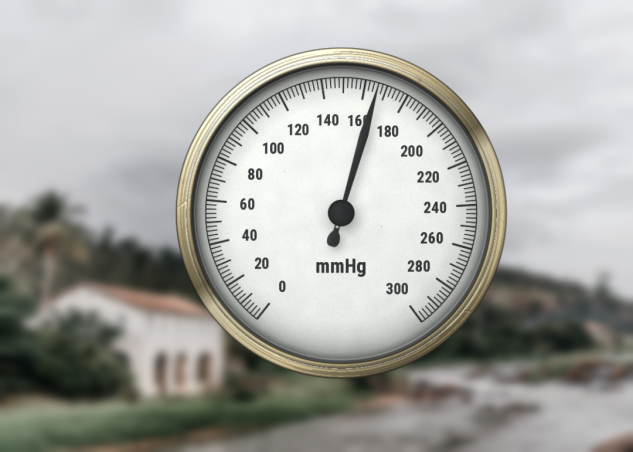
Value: 166mmHg
